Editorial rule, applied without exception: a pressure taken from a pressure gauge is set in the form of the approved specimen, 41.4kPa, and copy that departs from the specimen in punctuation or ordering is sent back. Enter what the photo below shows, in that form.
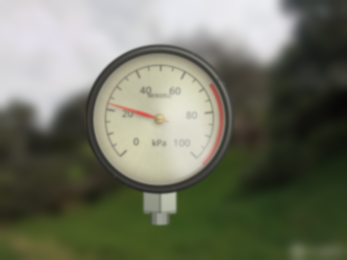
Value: 22.5kPa
